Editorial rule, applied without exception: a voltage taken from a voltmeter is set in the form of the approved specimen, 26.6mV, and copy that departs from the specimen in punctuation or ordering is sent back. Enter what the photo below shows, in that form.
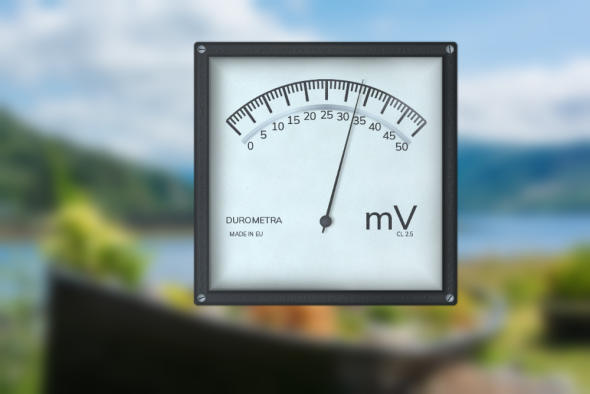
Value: 33mV
